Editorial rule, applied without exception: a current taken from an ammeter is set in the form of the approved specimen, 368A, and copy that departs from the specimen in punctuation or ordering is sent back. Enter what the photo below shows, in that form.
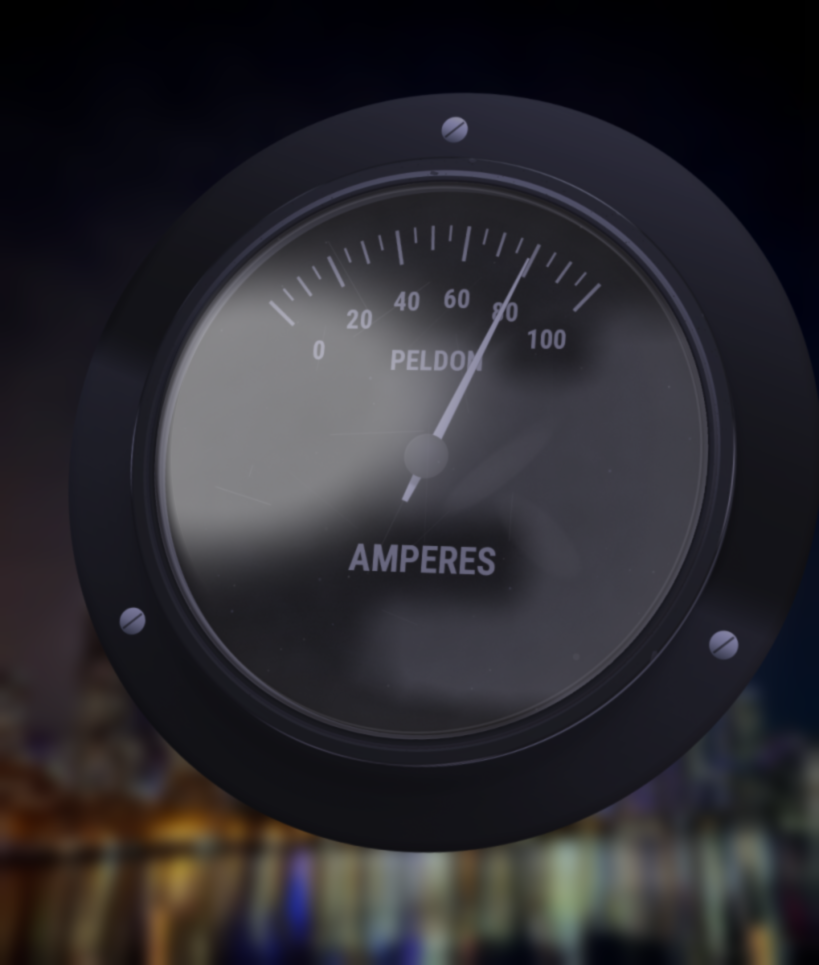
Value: 80A
